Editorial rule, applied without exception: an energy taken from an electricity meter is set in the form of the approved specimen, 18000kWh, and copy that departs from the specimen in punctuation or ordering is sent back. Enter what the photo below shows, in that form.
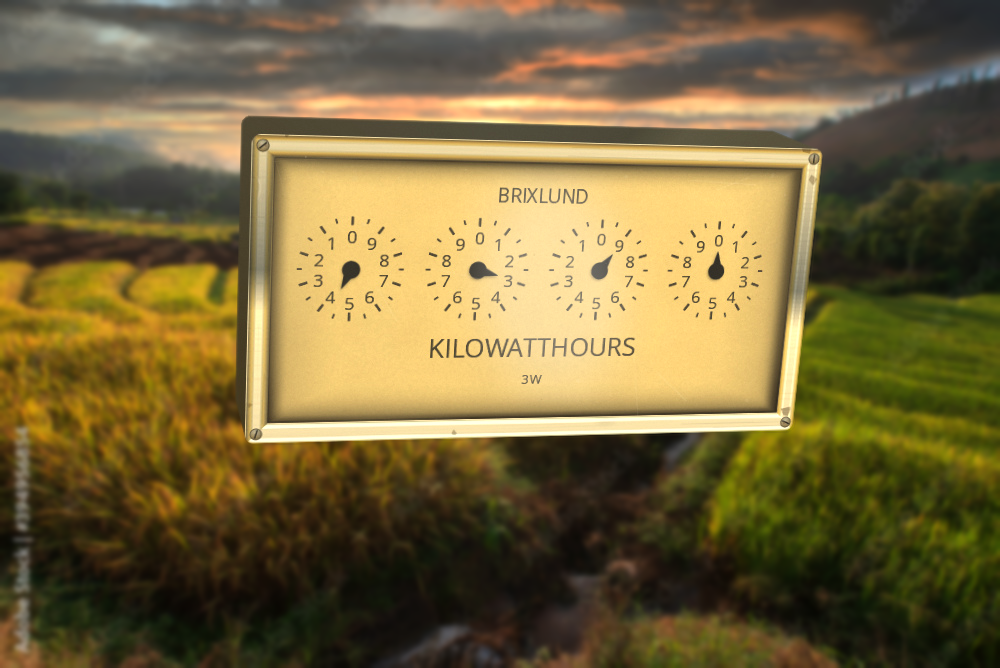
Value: 4290kWh
